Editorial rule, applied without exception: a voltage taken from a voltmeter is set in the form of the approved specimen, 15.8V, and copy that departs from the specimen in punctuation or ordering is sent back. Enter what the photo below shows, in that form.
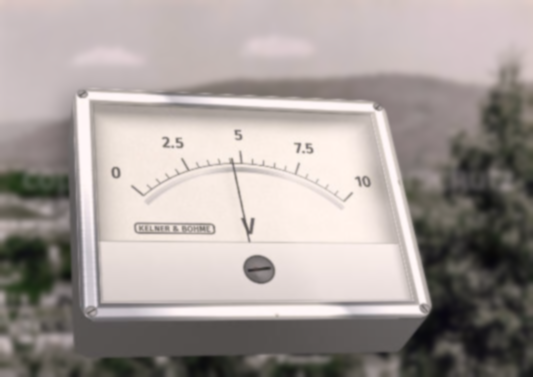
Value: 4.5V
